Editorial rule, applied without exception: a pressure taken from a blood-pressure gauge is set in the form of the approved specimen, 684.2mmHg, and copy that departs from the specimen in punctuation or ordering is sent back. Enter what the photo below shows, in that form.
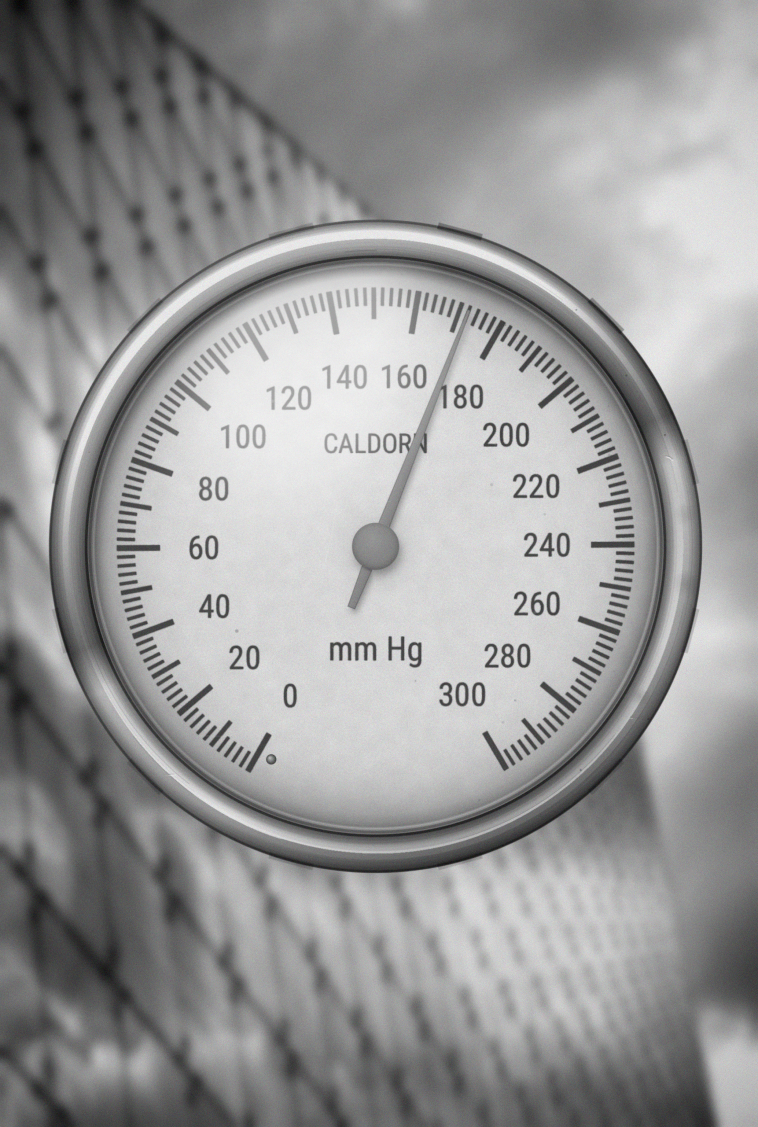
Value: 172mmHg
